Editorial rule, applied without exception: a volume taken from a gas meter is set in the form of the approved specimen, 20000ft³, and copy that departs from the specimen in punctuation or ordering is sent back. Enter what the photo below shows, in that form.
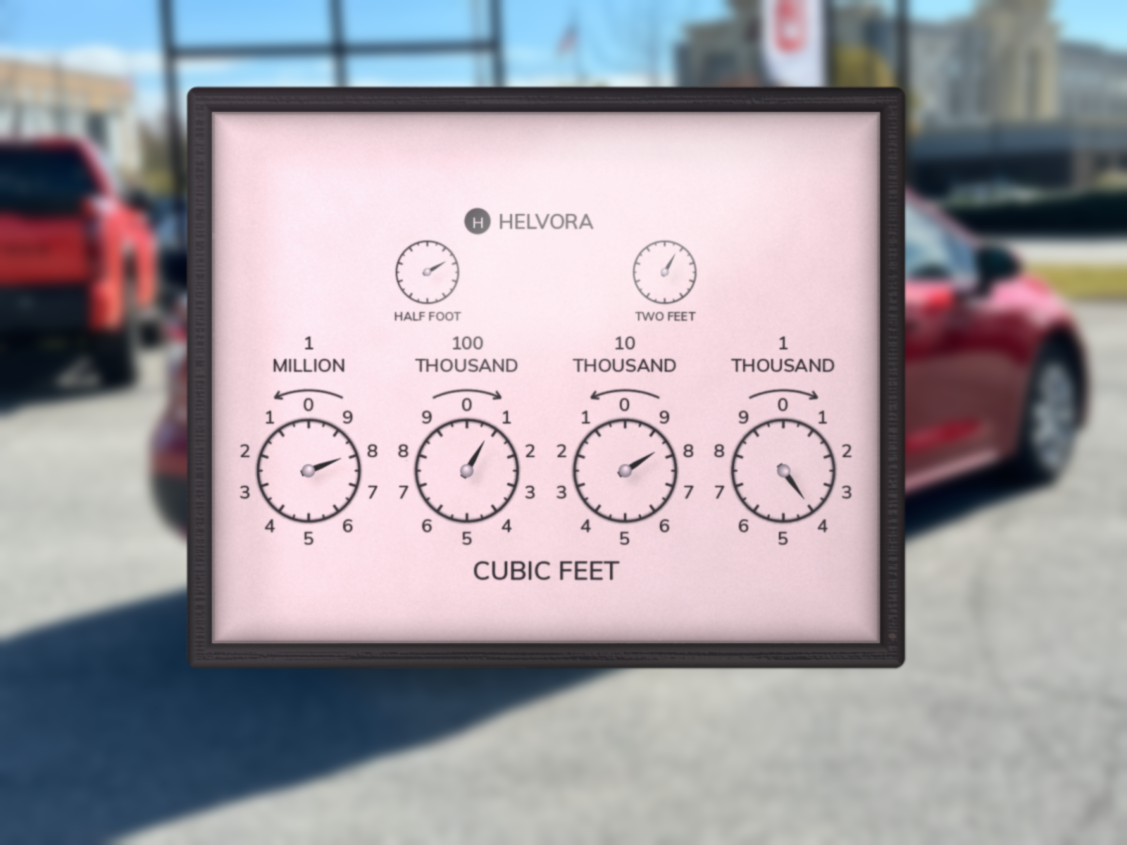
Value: 808400ft³
